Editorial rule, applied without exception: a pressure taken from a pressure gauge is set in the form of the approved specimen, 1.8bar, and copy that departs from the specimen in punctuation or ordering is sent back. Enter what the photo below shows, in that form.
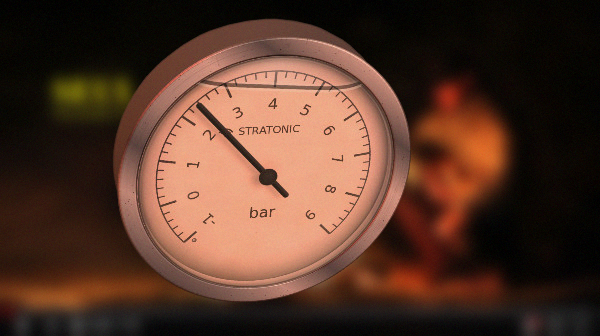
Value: 2.4bar
